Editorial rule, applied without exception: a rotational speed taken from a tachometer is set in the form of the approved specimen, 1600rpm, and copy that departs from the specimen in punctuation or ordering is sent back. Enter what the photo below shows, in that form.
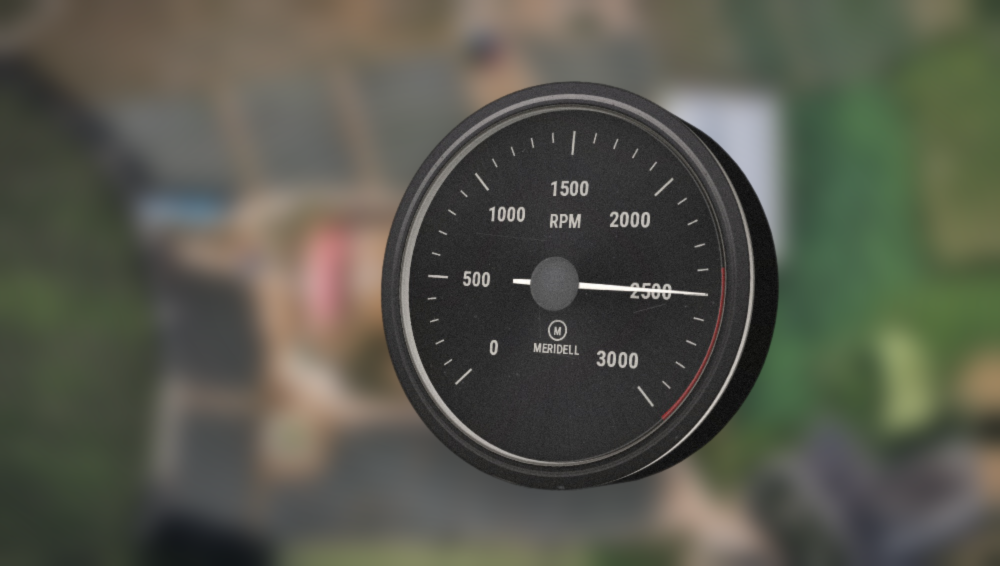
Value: 2500rpm
